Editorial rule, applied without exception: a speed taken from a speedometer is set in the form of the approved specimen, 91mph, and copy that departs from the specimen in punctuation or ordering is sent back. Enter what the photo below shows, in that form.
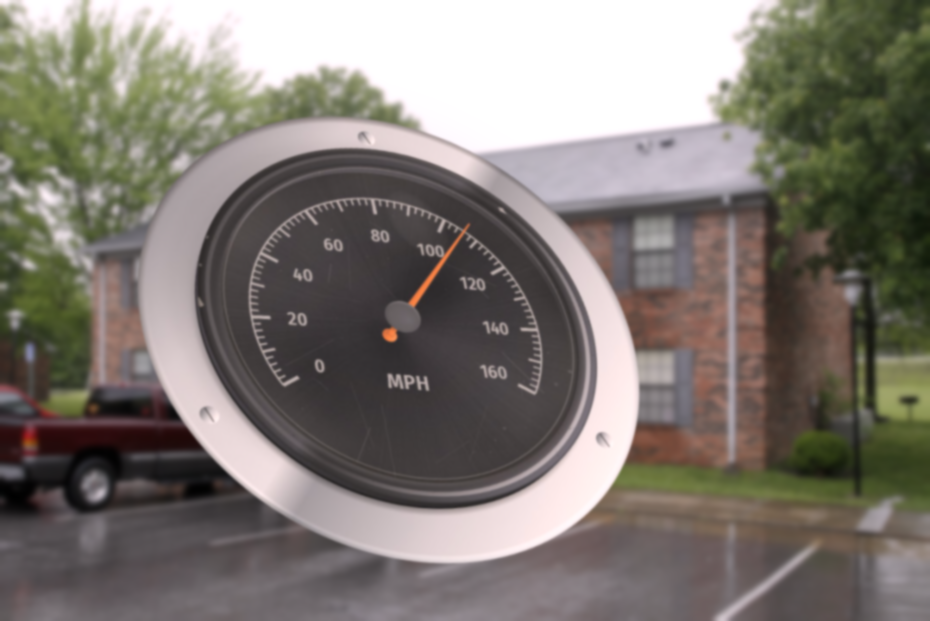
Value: 106mph
